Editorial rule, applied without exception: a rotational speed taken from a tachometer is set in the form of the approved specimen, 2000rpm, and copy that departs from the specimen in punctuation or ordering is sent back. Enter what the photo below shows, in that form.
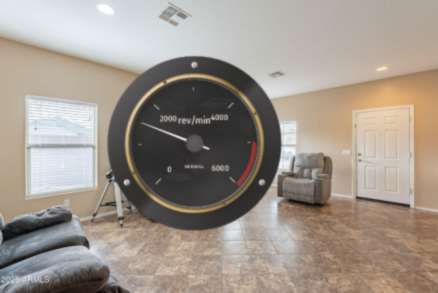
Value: 1500rpm
